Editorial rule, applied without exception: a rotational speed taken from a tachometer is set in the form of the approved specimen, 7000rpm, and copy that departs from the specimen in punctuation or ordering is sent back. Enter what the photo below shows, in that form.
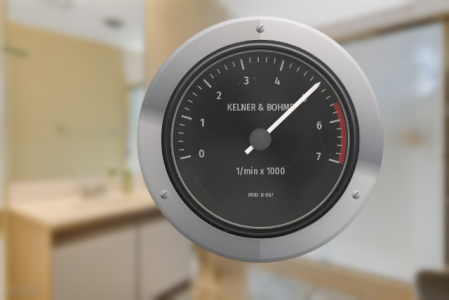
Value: 5000rpm
